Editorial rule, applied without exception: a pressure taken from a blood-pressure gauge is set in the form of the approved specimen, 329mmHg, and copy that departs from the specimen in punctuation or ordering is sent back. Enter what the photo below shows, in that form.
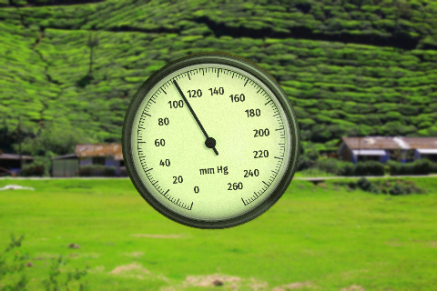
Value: 110mmHg
